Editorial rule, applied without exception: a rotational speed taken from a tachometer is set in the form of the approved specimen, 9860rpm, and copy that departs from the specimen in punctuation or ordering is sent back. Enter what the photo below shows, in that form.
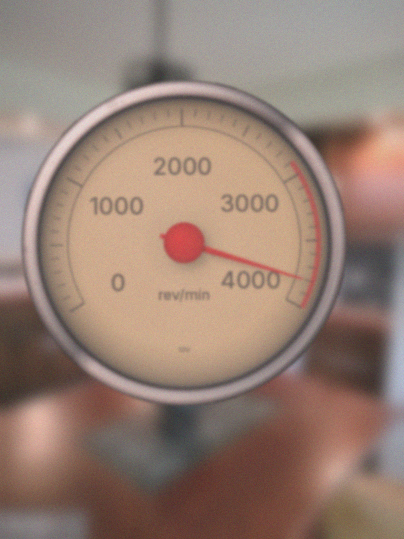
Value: 3800rpm
